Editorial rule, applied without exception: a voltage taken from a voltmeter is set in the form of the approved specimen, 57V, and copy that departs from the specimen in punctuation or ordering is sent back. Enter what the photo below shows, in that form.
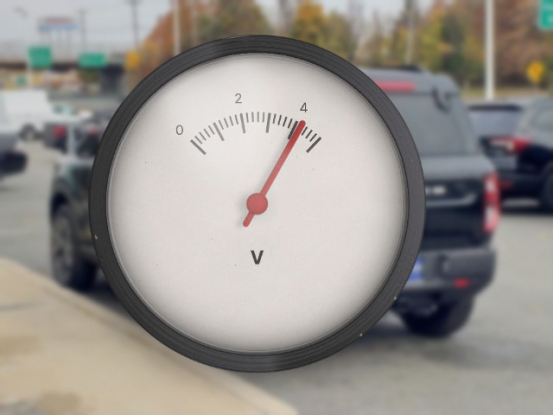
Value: 4.2V
